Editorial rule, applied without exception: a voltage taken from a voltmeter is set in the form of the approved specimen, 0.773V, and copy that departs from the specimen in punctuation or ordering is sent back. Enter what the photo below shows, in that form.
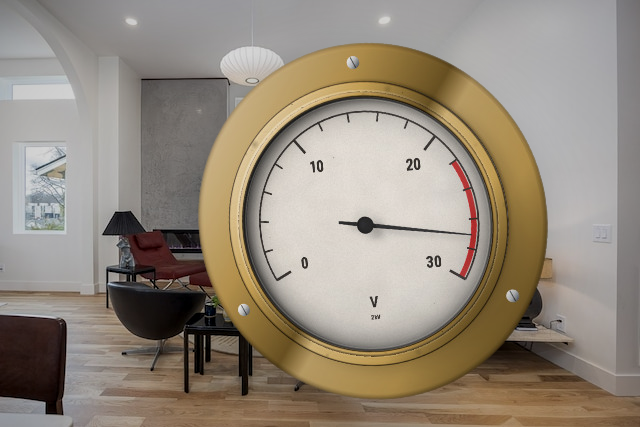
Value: 27V
